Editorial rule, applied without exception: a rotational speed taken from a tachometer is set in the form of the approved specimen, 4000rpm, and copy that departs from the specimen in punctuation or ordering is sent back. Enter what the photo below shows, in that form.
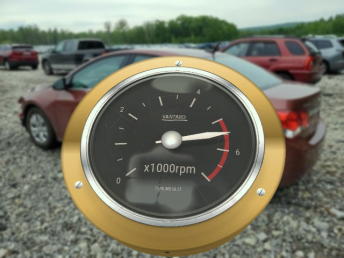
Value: 5500rpm
